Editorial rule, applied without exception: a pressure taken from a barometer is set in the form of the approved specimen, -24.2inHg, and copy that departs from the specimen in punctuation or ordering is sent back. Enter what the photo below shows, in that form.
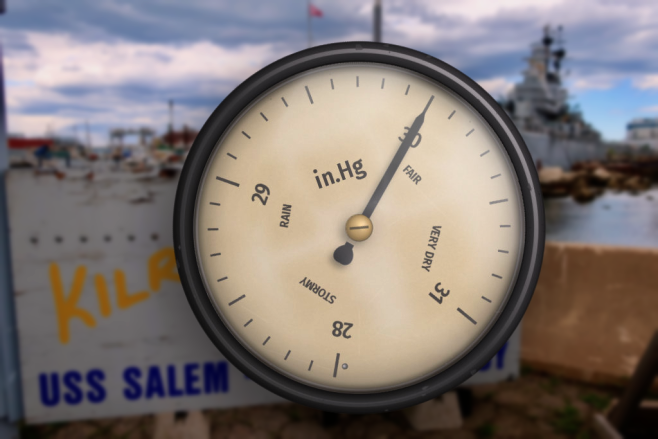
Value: 30inHg
